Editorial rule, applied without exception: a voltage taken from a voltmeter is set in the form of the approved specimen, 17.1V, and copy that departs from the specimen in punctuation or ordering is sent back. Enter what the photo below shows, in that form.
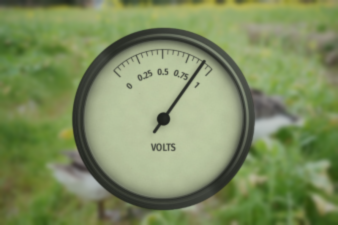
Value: 0.9V
